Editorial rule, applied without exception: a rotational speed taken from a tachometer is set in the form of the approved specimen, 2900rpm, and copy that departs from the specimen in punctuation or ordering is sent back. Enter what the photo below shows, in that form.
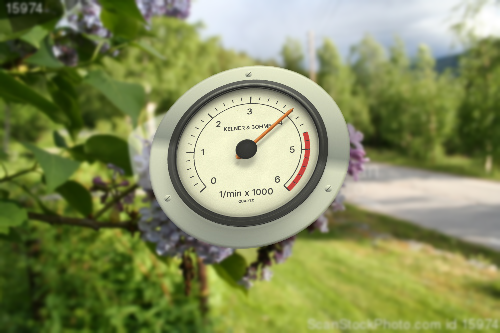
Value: 4000rpm
